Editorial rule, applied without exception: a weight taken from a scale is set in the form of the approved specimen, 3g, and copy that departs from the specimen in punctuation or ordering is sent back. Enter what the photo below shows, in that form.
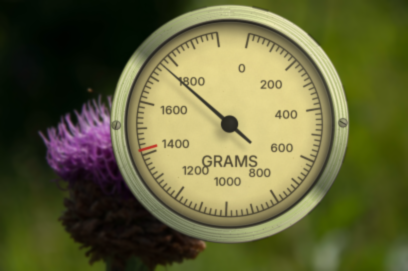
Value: 1760g
